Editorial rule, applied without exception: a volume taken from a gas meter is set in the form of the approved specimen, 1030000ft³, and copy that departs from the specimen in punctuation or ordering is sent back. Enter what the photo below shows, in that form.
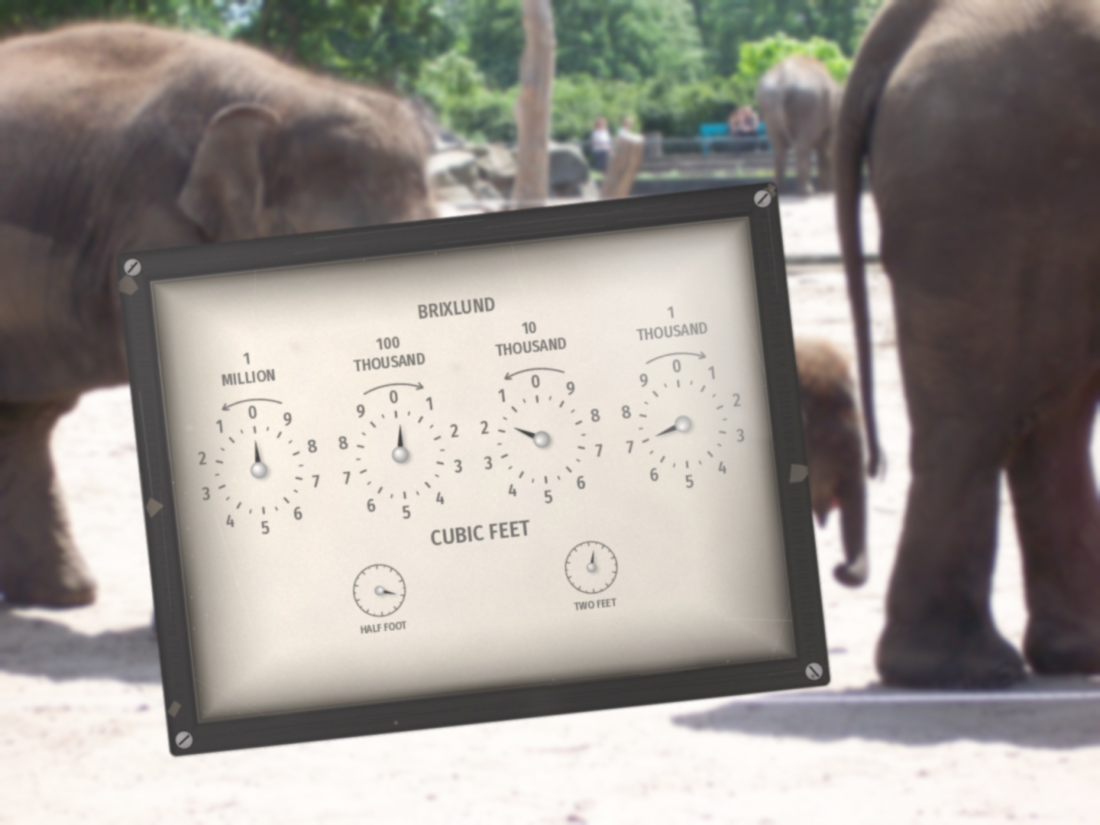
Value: 1700ft³
